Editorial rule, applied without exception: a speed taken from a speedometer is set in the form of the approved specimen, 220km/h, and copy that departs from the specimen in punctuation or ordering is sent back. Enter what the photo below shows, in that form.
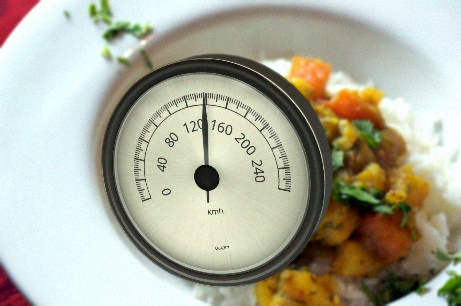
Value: 140km/h
